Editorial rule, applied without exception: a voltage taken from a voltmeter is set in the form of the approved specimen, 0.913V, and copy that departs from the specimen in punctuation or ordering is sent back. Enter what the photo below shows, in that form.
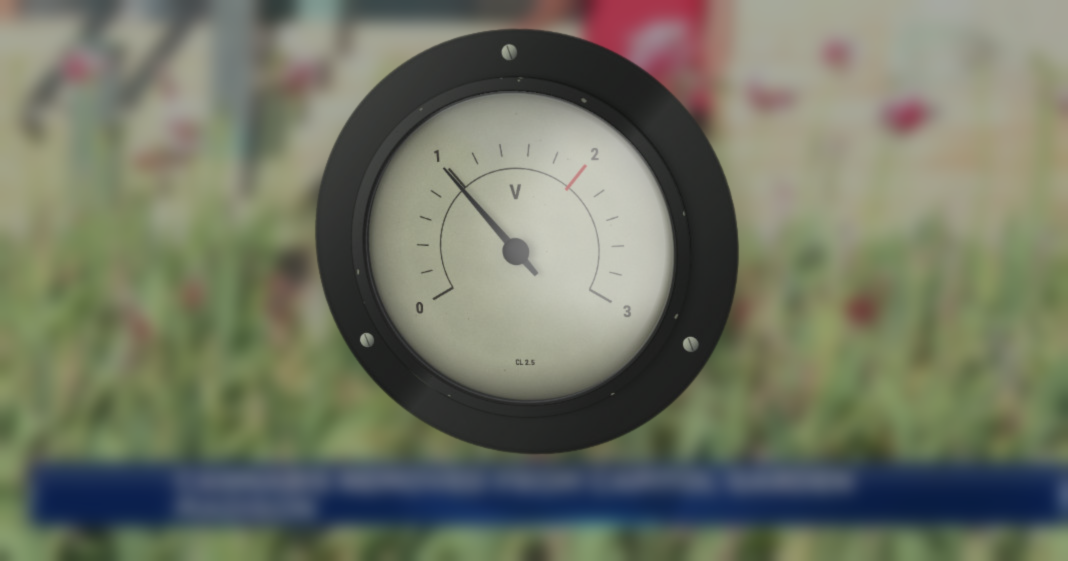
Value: 1V
